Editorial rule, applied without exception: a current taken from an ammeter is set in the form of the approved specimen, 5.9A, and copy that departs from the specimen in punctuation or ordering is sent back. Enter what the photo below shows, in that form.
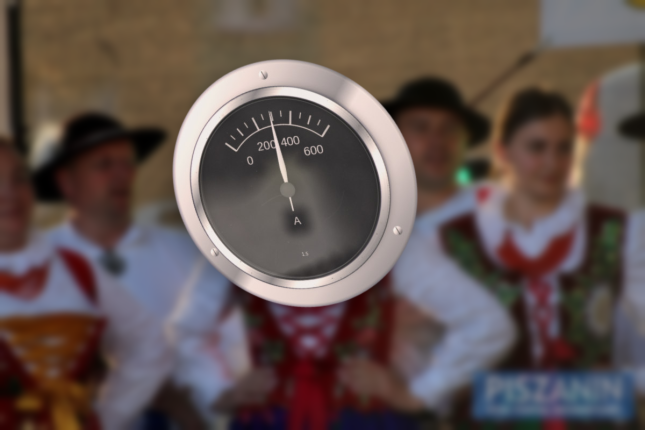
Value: 300A
